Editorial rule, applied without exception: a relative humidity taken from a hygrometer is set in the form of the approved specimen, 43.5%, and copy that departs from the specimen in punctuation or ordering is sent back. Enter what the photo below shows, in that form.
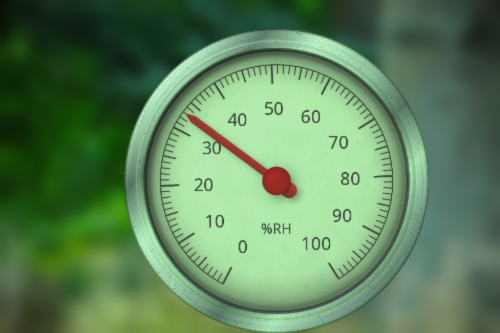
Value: 33%
